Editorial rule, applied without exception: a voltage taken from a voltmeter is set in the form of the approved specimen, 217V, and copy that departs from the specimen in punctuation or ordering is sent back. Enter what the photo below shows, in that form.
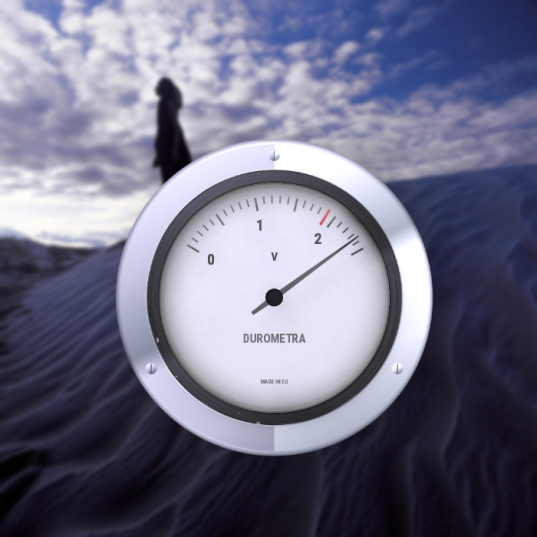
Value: 2.35V
